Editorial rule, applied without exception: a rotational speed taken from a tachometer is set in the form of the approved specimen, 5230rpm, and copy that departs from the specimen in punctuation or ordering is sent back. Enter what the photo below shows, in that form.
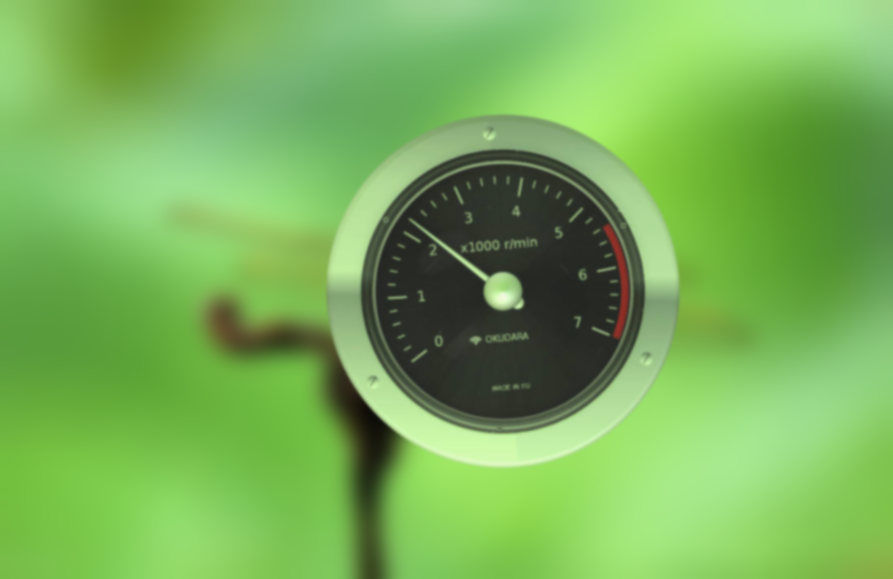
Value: 2200rpm
